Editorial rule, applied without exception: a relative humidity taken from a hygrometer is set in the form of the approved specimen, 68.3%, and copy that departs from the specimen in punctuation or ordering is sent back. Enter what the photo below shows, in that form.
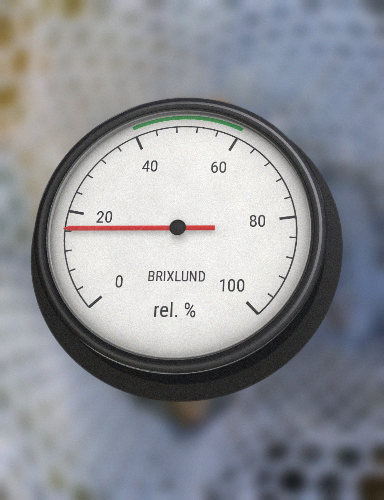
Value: 16%
